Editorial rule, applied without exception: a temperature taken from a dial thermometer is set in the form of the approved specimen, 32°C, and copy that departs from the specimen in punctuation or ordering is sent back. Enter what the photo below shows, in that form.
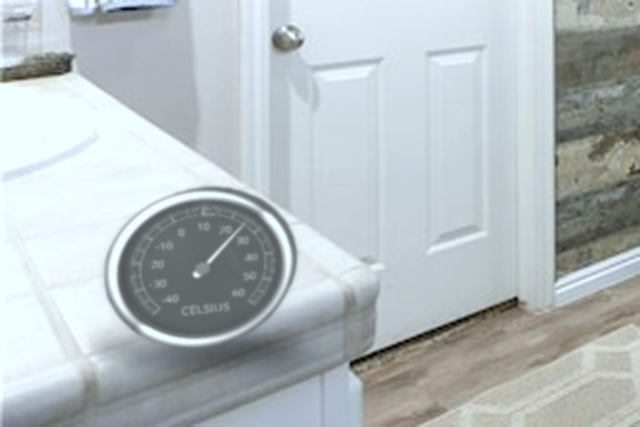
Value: 25°C
